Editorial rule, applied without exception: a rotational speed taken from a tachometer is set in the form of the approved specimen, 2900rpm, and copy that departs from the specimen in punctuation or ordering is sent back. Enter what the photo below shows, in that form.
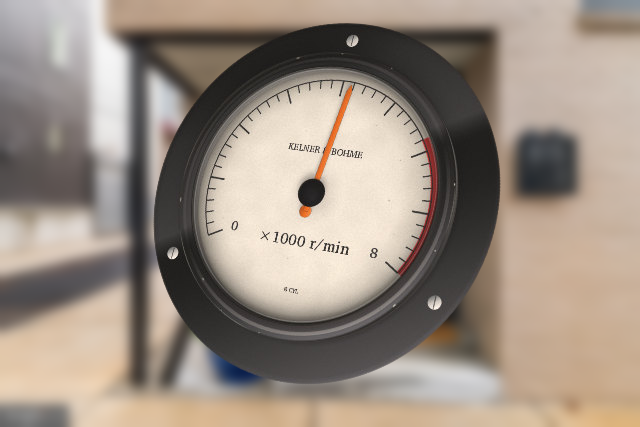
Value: 4200rpm
